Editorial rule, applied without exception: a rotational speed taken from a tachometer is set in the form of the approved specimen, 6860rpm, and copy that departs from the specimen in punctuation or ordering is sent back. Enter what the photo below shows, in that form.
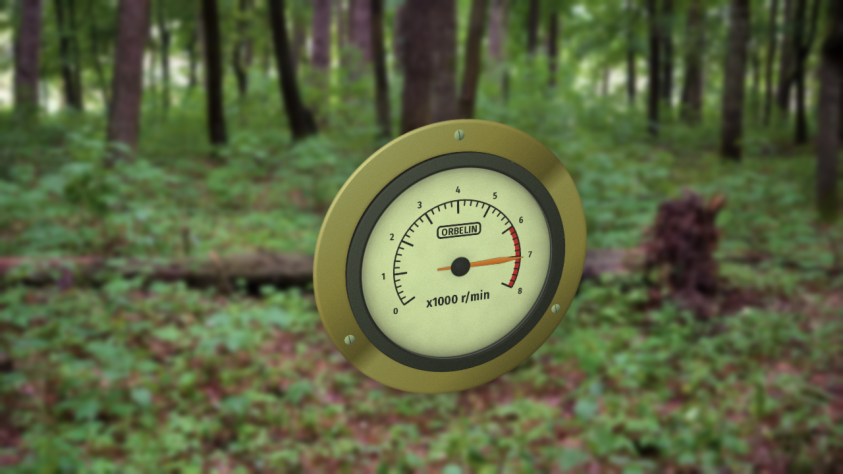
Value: 7000rpm
